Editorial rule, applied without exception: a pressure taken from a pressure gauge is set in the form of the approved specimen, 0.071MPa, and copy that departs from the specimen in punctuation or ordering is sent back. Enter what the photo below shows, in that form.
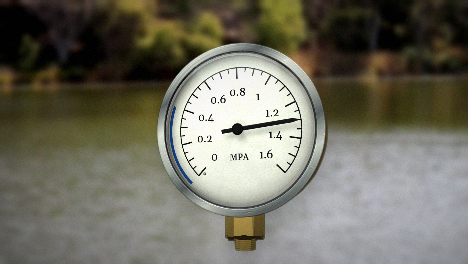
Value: 1.3MPa
